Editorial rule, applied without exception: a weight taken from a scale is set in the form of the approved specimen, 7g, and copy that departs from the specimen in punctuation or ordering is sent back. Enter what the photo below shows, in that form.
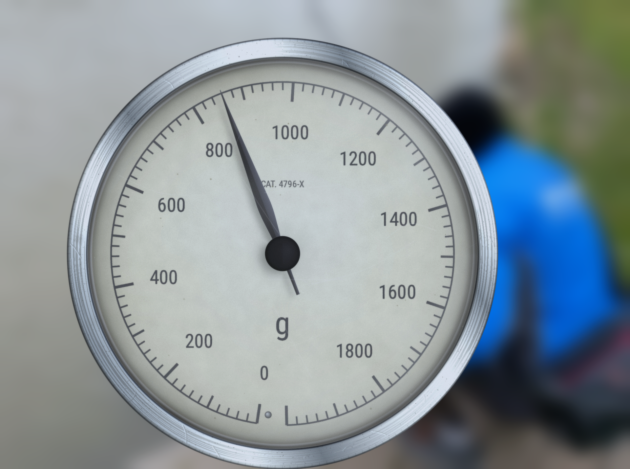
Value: 860g
